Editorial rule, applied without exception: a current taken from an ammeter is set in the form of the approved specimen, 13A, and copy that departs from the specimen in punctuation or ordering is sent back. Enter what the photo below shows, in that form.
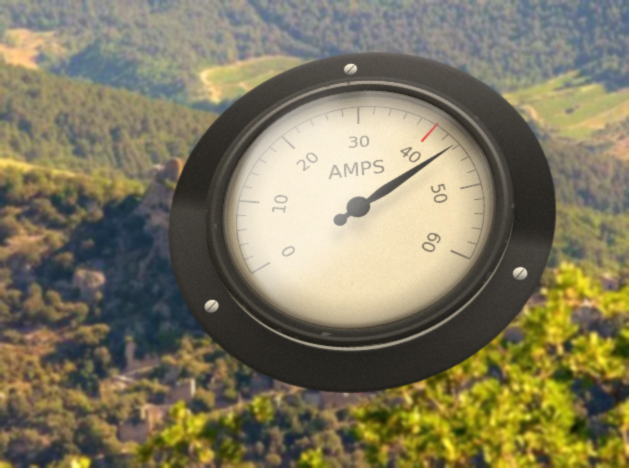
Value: 44A
